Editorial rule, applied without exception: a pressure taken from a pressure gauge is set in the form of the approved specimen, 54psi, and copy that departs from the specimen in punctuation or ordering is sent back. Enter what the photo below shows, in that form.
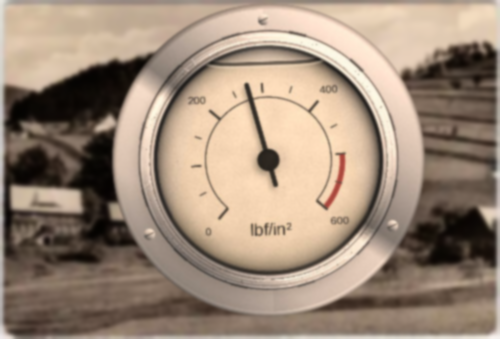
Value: 275psi
